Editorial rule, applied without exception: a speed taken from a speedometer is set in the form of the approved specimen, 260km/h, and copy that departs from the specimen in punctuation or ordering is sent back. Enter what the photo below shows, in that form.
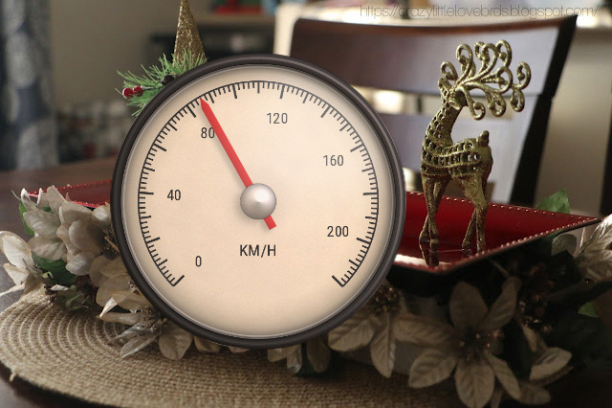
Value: 86km/h
